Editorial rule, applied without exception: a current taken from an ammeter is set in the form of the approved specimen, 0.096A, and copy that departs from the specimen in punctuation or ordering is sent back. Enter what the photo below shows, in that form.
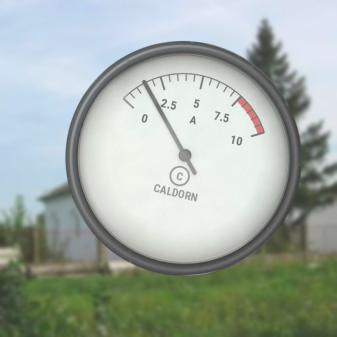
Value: 1.5A
